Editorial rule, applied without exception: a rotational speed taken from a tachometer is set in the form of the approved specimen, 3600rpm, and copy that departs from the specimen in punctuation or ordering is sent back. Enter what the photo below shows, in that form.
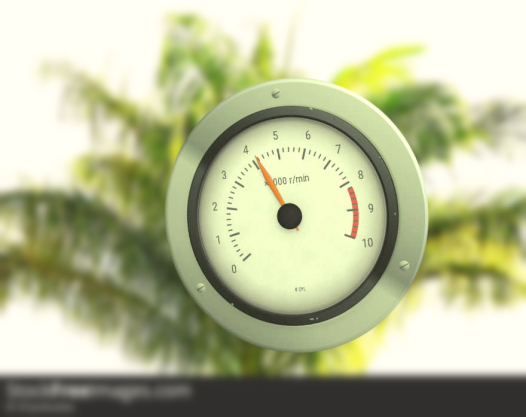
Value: 4200rpm
